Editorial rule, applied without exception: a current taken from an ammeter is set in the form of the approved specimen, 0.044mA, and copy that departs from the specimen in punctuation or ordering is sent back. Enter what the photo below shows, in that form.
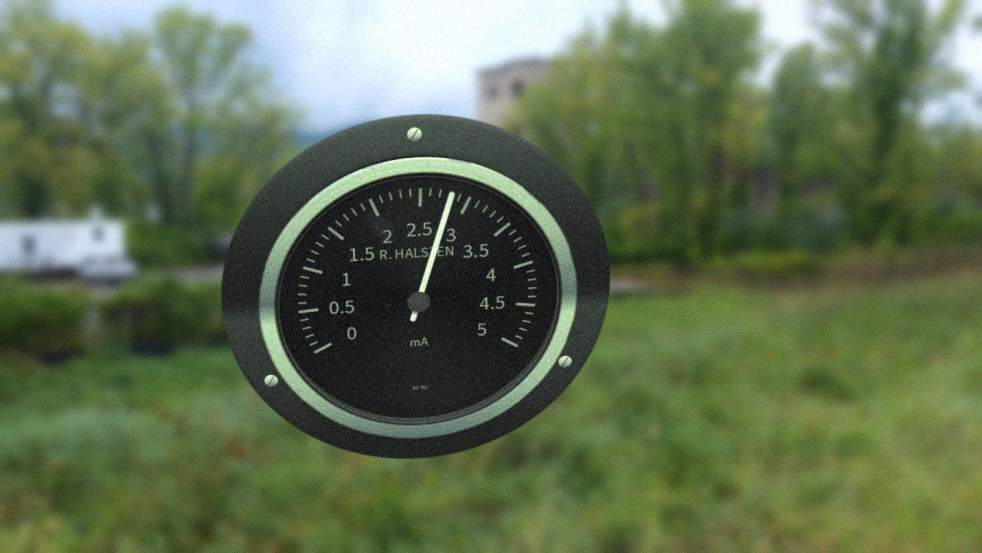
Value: 2.8mA
